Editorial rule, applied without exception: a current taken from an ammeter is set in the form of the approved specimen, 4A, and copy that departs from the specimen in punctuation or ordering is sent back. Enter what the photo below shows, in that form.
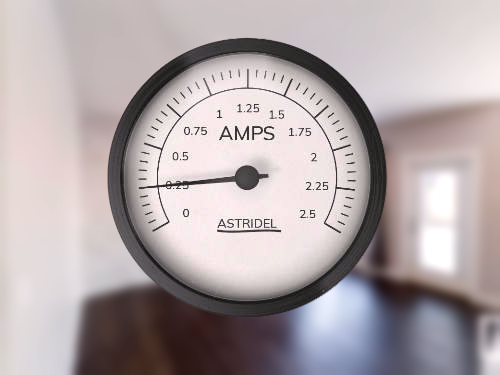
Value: 0.25A
